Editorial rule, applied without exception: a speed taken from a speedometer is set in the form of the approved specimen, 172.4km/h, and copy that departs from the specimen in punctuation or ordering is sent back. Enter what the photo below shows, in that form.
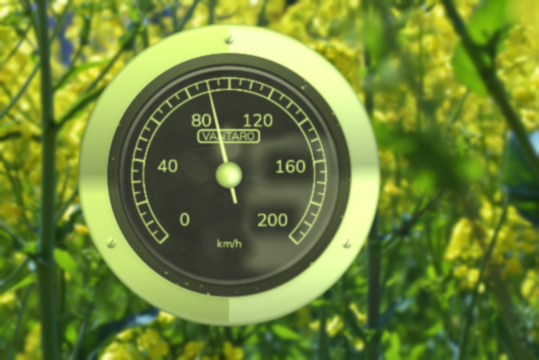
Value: 90km/h
